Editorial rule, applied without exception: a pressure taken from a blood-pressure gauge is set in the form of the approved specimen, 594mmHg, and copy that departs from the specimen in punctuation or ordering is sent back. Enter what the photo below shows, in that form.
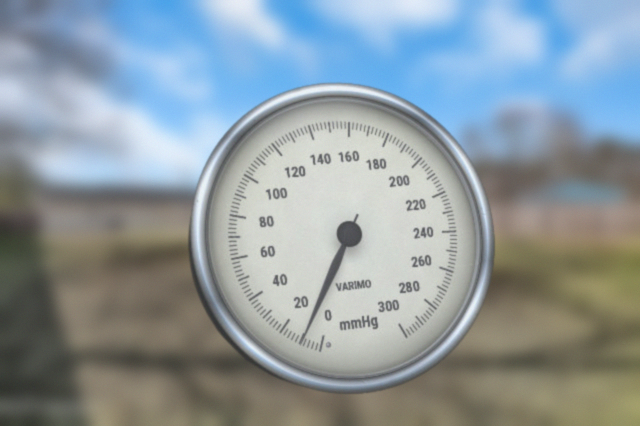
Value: 10mmHg
